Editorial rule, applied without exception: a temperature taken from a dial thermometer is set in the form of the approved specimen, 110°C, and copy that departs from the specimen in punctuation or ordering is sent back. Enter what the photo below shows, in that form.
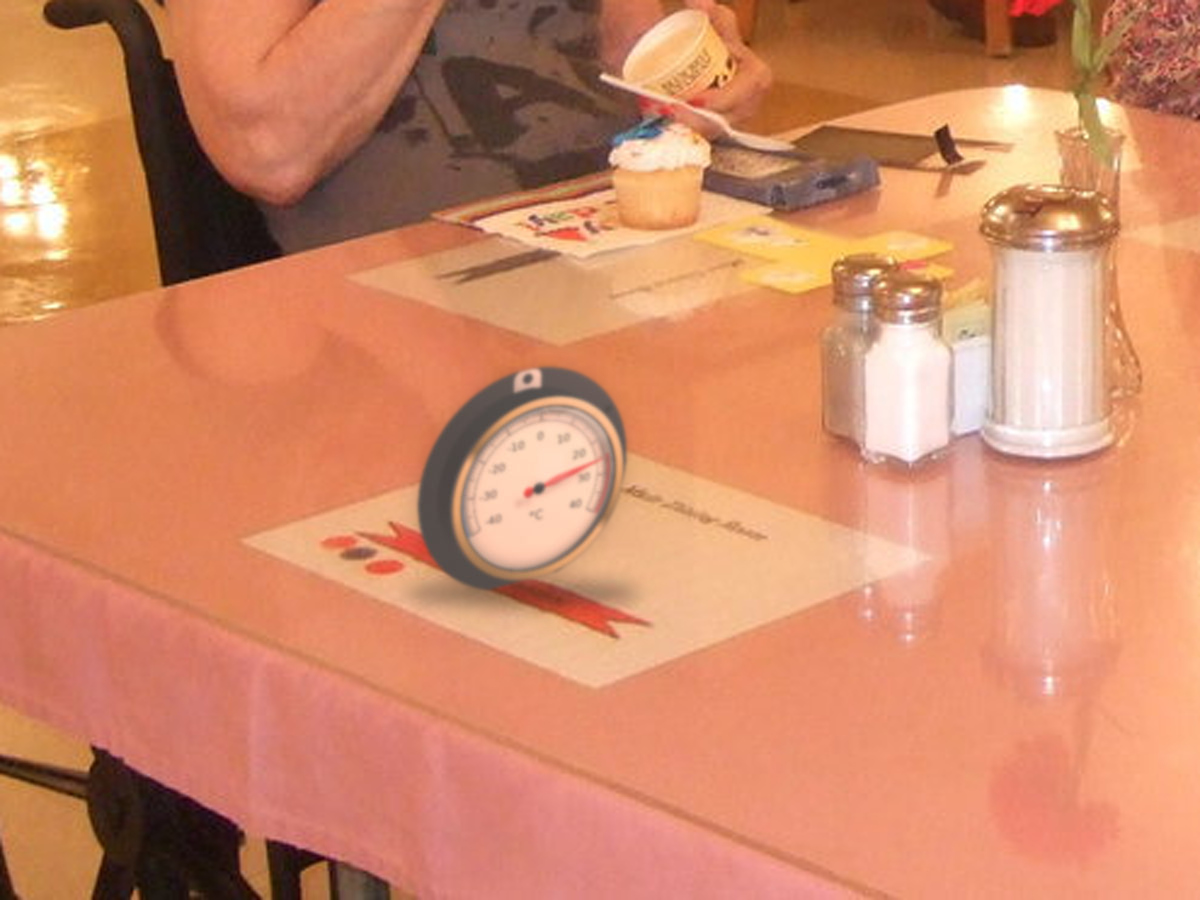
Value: 25°C
